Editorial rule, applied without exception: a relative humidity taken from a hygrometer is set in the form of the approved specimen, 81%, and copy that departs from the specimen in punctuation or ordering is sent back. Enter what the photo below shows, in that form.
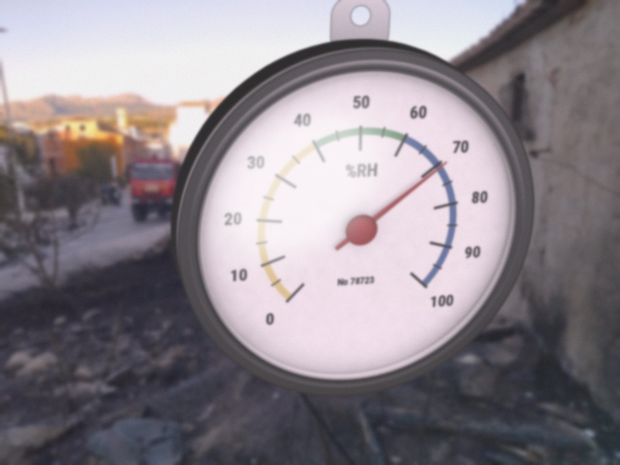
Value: 70%
